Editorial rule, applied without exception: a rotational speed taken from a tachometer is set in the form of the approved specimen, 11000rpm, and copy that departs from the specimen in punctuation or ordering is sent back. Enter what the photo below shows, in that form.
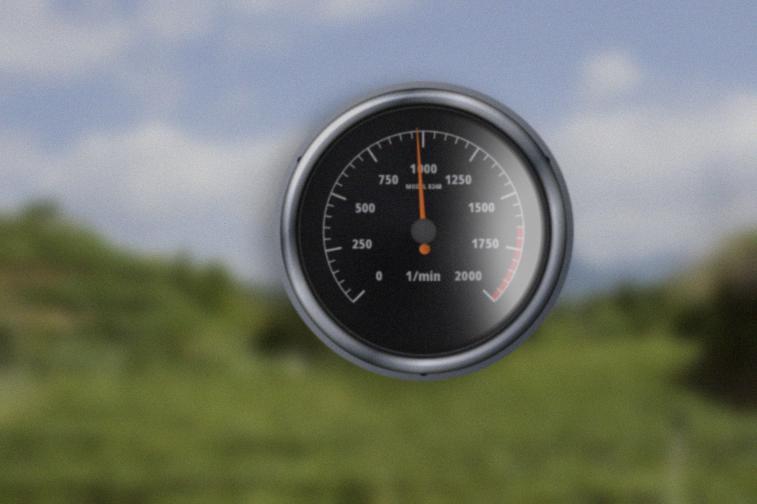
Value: 975rpm
